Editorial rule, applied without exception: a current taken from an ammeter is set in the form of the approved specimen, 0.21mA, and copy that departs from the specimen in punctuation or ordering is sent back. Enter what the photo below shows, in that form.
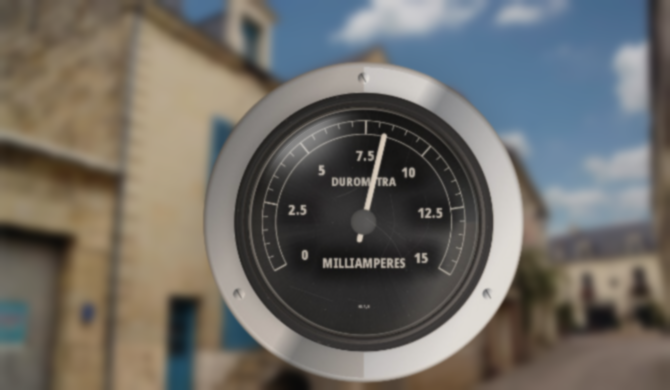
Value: 8.25mA
